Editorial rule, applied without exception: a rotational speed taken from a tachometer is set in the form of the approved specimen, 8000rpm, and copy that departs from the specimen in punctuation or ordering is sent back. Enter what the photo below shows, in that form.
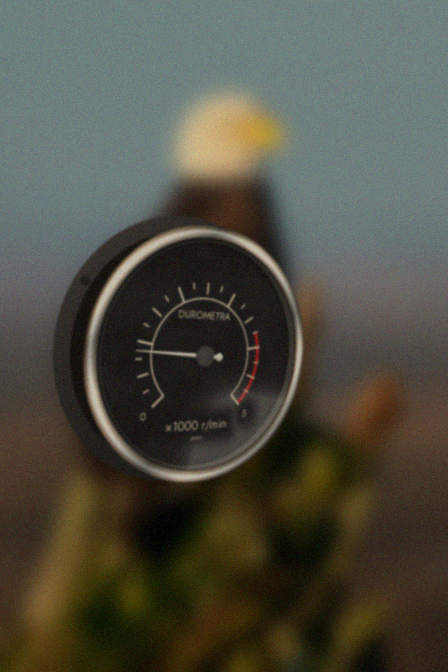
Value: 875rpm
